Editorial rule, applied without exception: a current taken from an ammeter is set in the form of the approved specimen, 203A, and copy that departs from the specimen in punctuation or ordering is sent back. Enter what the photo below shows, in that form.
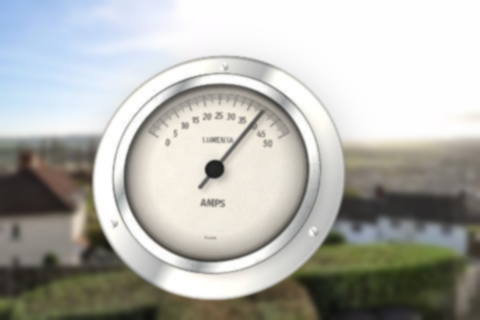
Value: 40A
